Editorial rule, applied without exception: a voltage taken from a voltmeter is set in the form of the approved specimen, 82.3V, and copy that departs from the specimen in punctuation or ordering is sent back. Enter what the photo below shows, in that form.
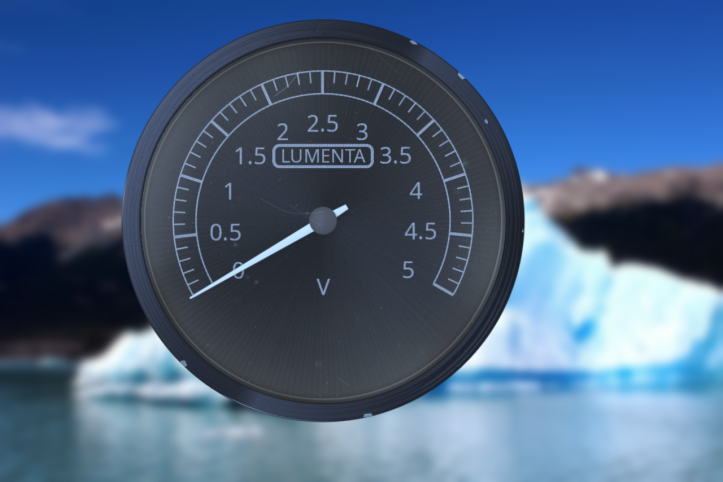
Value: 0V
